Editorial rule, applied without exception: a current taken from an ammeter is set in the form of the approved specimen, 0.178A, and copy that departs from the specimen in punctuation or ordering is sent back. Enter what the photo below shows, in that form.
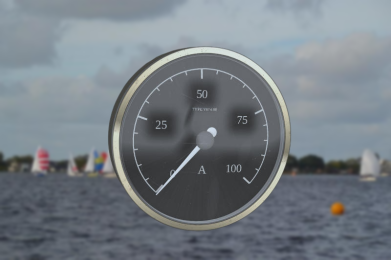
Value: 0A
